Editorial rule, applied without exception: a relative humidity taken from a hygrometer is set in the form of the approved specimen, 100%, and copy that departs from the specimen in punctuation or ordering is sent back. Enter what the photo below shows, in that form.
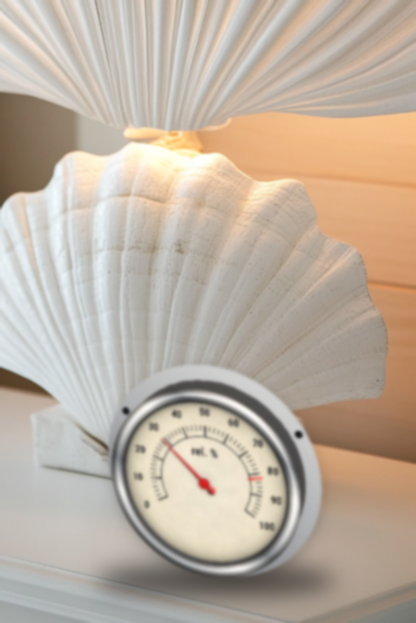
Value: 30%
